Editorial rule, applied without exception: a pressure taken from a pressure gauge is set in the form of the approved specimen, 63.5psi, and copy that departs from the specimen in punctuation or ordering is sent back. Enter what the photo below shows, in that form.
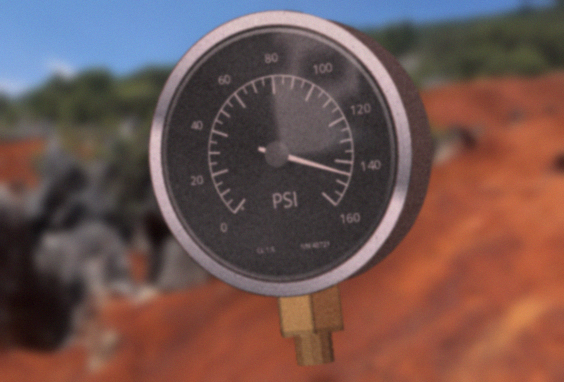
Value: 145psi
